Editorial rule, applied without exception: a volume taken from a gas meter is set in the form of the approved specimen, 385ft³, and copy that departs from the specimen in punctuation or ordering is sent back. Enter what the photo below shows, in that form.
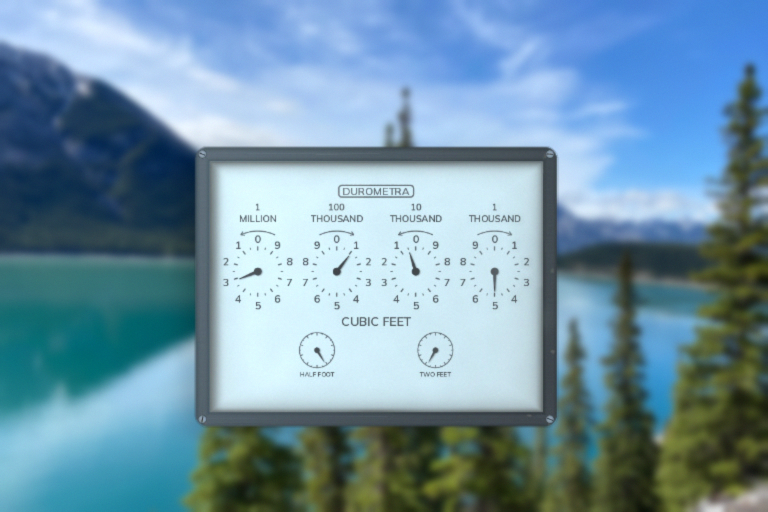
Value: 310500ft³
